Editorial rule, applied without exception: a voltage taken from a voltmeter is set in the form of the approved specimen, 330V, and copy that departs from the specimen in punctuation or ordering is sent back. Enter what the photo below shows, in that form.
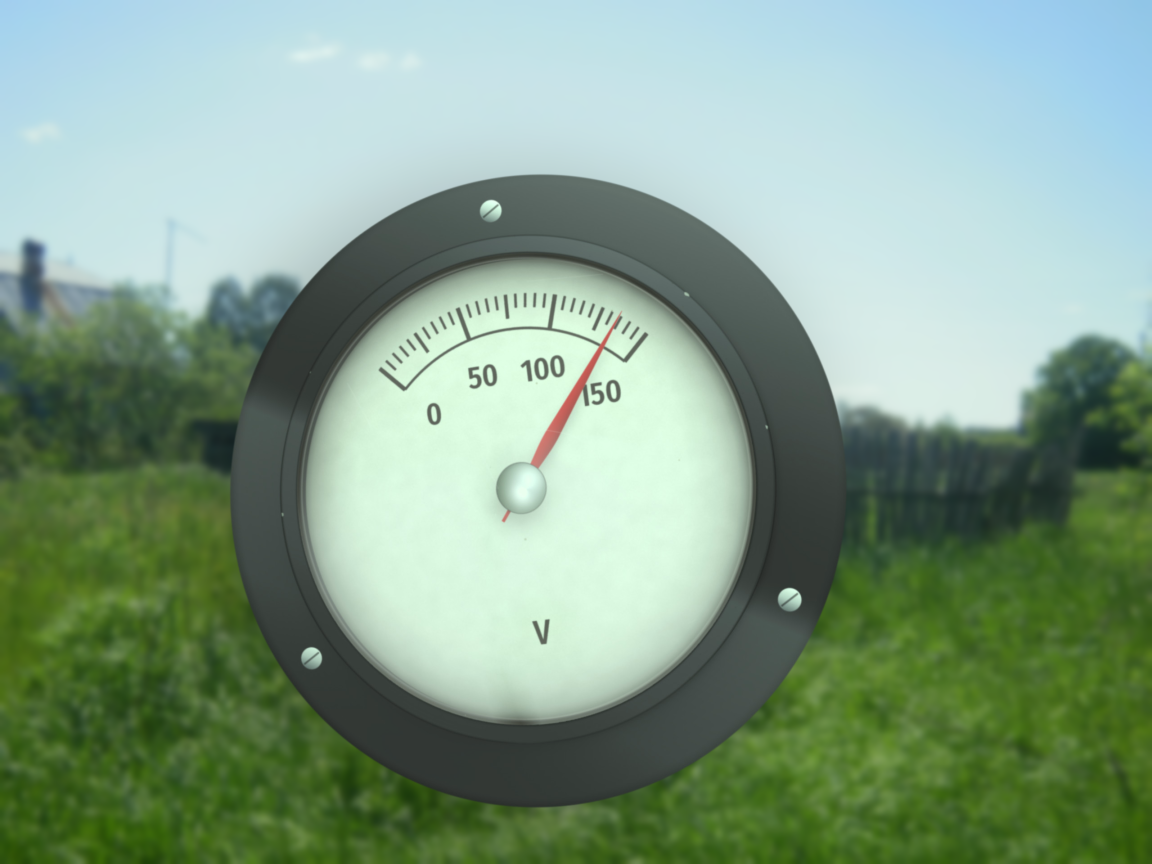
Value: 135V
